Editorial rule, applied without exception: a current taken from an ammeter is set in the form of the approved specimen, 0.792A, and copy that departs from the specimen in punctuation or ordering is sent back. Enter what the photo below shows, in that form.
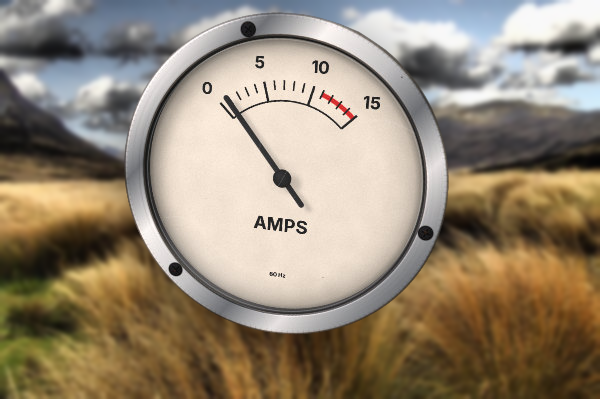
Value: 1A
